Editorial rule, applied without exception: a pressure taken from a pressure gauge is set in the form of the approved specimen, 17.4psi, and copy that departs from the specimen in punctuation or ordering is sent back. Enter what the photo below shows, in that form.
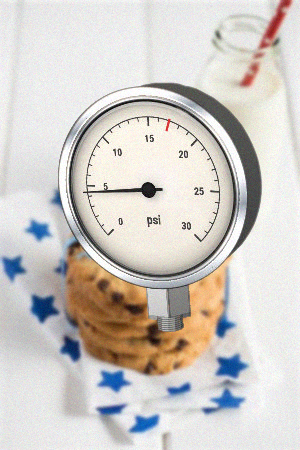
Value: 4.5psi
